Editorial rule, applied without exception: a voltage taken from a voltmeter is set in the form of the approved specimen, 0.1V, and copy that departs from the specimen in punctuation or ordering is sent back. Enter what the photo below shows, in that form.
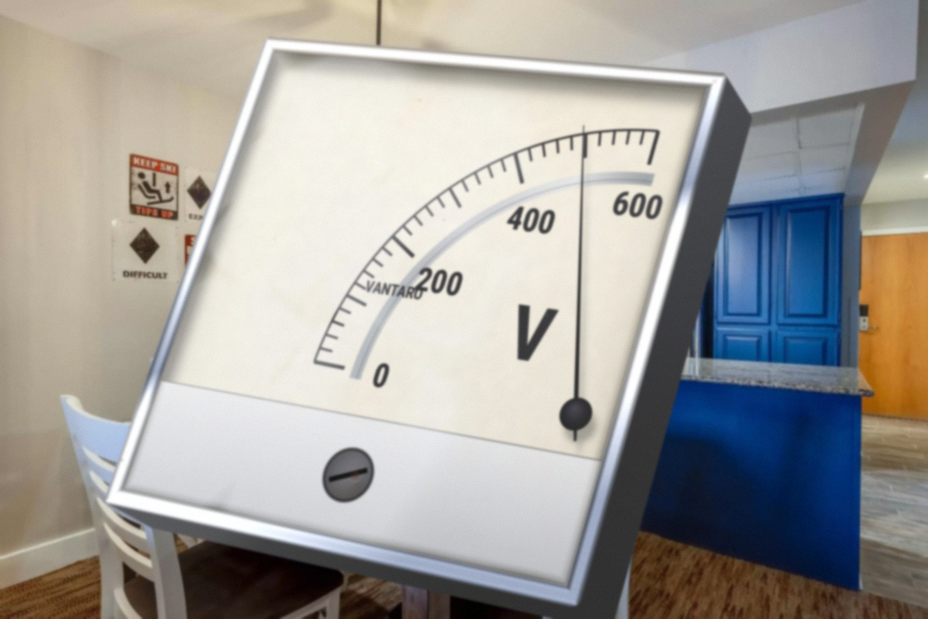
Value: 500V
